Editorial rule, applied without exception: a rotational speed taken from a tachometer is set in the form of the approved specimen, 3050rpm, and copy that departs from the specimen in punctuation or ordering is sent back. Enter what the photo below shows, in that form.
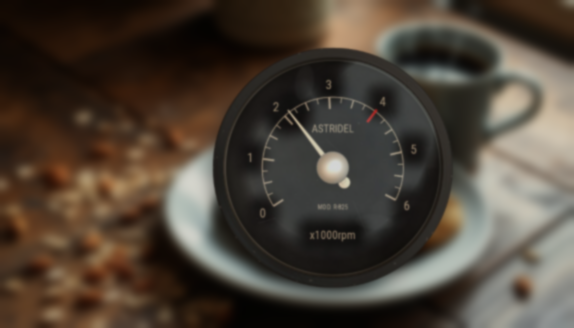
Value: 2125rpm
